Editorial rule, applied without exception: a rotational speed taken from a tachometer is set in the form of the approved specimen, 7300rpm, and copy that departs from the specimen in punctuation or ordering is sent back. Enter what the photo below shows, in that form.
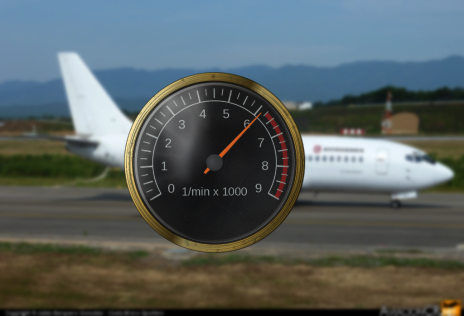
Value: 6125rpm
